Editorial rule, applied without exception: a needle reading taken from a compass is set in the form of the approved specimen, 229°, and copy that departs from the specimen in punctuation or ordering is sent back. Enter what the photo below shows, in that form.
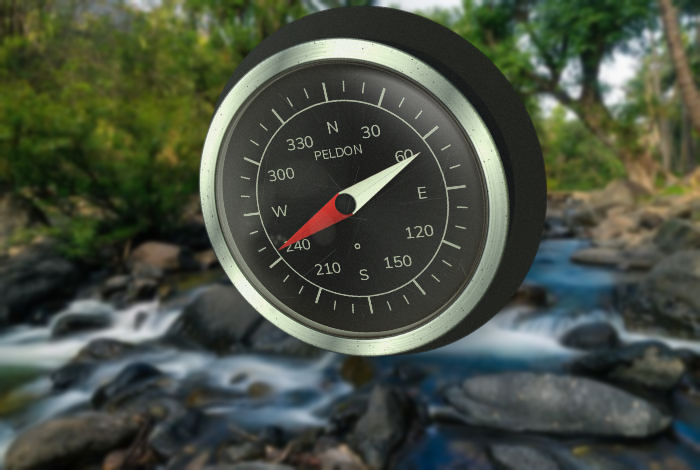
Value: 245°
